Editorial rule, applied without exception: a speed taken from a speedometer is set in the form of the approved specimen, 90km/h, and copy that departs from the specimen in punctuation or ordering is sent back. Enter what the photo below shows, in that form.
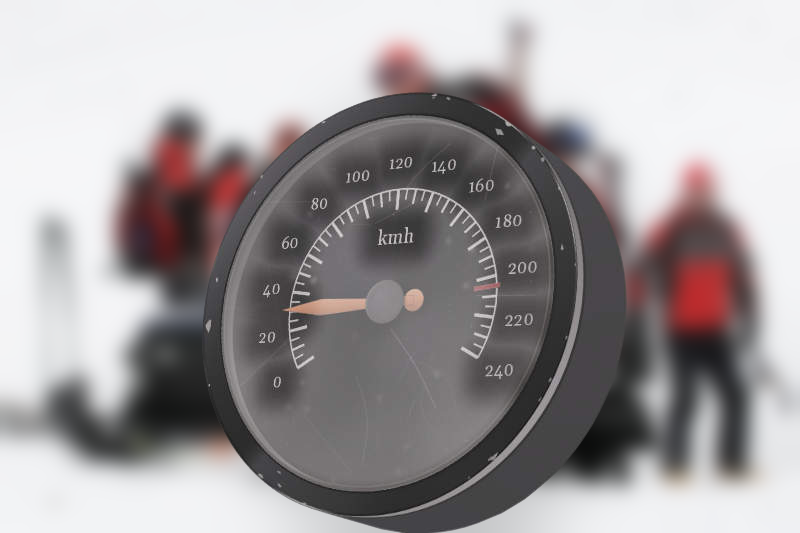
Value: 30km/h
